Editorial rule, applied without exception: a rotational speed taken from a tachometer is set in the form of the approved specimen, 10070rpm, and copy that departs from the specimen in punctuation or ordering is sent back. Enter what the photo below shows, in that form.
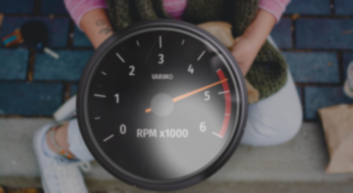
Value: 4750rpm
